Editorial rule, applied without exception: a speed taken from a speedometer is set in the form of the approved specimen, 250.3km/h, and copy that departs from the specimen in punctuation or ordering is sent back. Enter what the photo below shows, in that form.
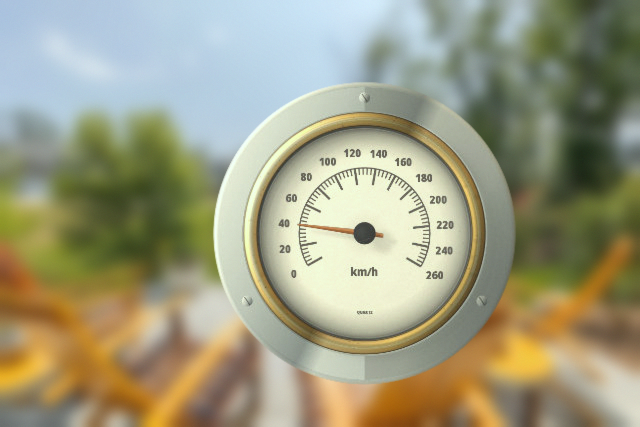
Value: 40km/h
